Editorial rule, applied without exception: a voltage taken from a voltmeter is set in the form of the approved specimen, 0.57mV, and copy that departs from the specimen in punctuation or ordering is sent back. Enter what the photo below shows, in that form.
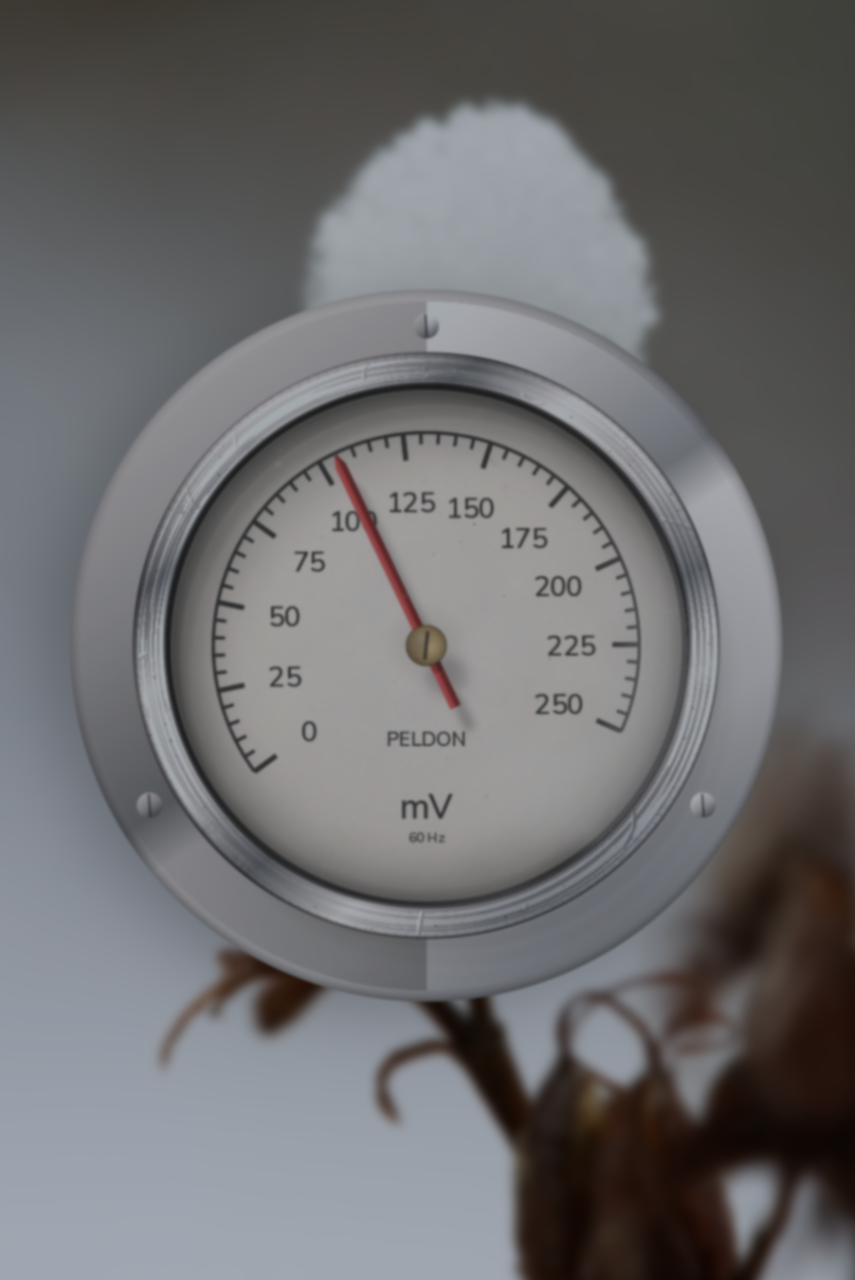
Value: 105mV
